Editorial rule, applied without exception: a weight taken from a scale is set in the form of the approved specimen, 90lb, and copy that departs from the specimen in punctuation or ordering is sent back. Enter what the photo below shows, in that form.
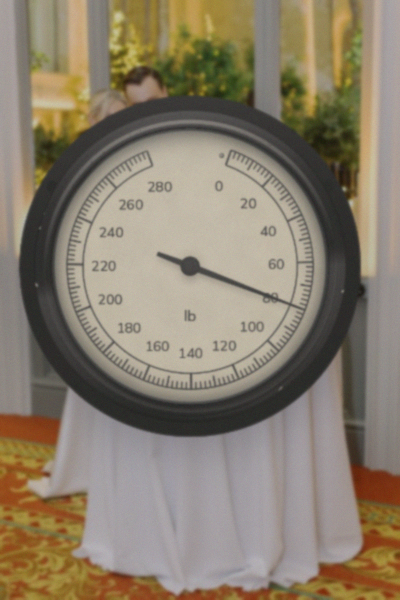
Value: 80lb
